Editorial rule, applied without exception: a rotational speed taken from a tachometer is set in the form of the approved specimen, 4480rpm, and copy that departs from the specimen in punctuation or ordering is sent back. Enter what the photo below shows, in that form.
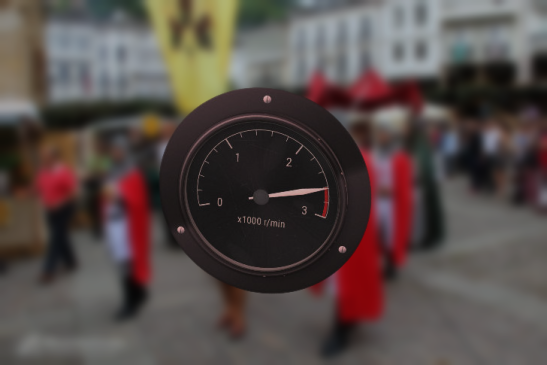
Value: 2600rpm
